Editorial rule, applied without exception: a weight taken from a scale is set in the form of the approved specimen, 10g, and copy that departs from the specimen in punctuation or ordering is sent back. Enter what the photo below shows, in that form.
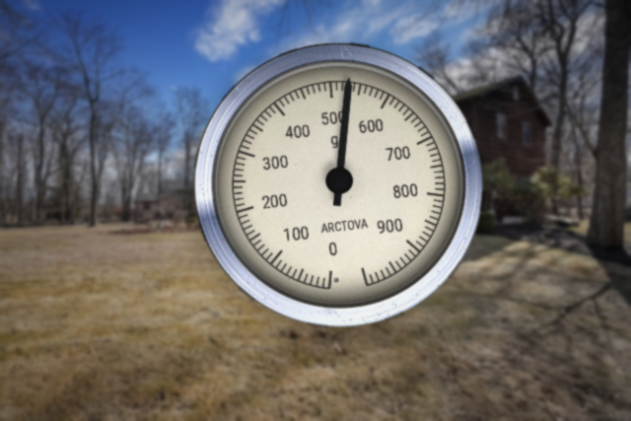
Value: 530g
